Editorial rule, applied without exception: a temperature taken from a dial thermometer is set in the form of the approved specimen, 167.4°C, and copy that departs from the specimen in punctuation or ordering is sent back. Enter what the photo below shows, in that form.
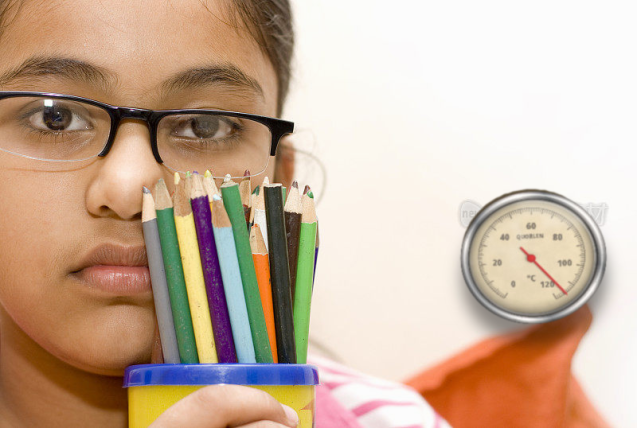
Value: 115°C
